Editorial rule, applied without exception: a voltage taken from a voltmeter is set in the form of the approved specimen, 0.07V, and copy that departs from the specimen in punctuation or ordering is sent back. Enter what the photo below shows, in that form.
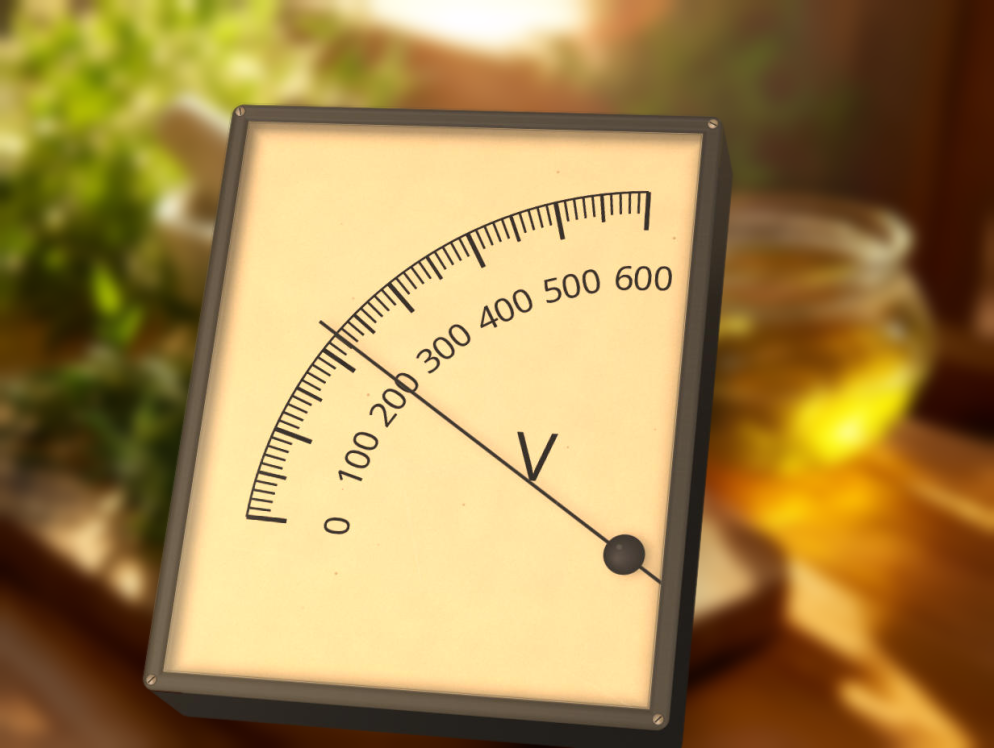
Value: 220V
